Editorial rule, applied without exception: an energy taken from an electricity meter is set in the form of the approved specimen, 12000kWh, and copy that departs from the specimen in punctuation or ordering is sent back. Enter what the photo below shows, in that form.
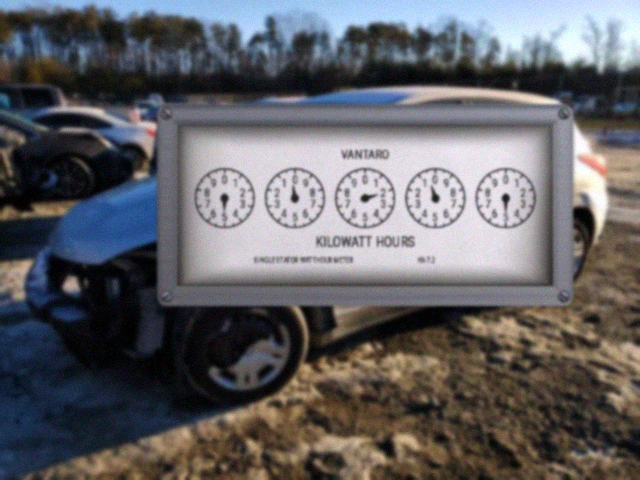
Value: 50205kWh
